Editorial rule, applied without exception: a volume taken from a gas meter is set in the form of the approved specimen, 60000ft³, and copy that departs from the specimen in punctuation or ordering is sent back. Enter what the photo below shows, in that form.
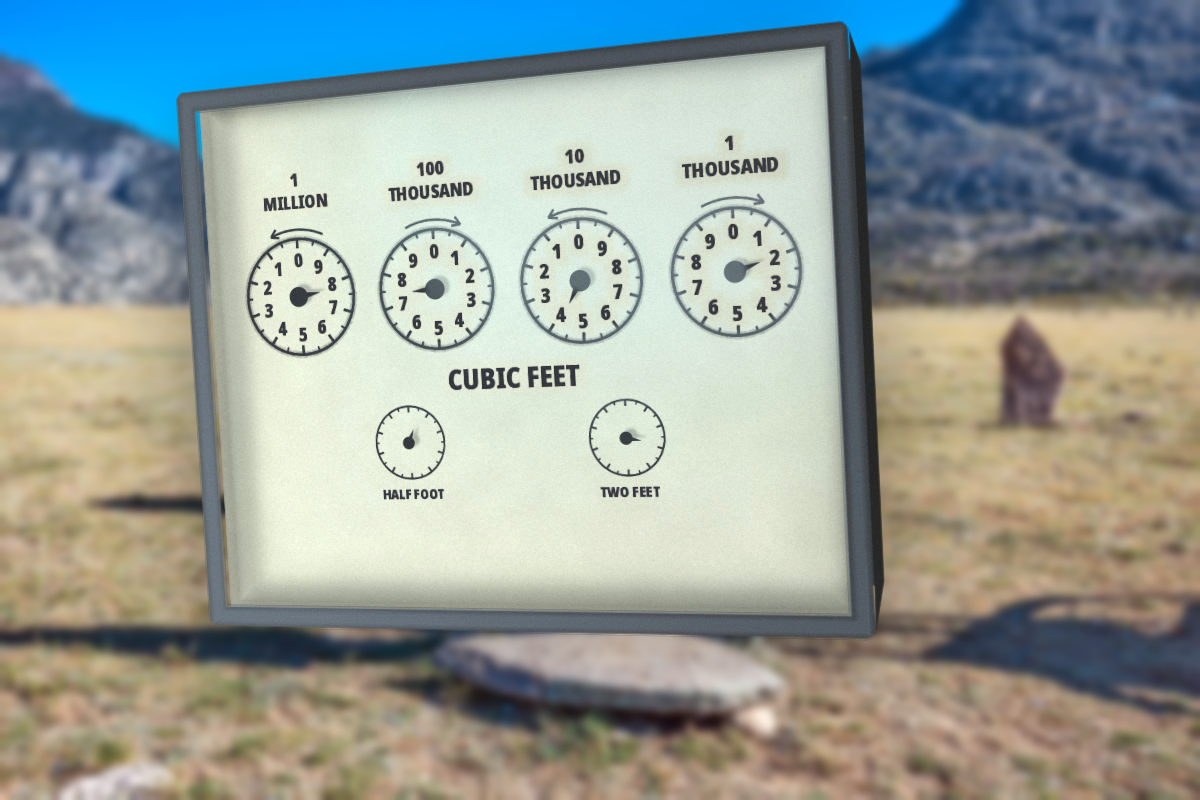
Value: 774200ft³
